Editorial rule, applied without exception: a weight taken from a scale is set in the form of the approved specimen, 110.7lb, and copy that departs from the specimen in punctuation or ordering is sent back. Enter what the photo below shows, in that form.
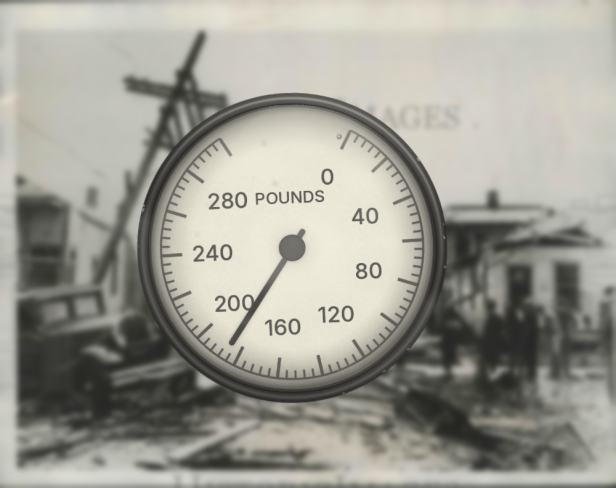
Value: 186lb
